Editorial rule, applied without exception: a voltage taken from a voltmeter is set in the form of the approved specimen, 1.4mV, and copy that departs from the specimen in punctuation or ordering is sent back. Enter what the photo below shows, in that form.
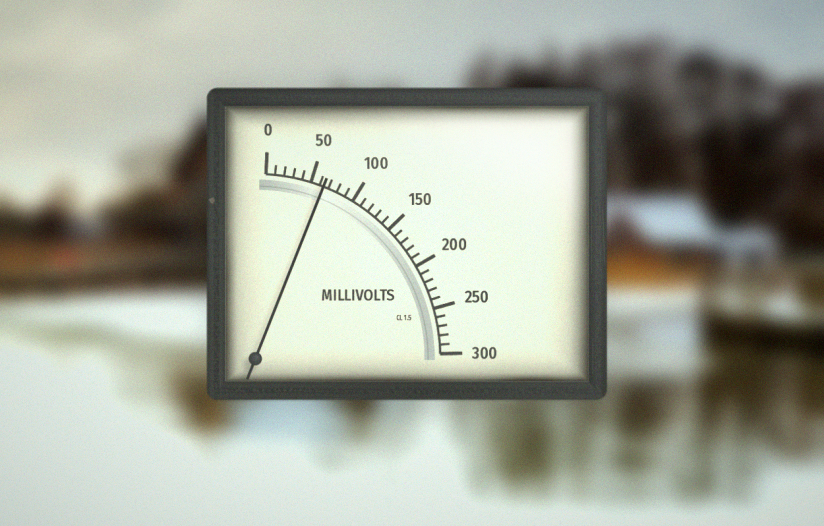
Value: 65mV
